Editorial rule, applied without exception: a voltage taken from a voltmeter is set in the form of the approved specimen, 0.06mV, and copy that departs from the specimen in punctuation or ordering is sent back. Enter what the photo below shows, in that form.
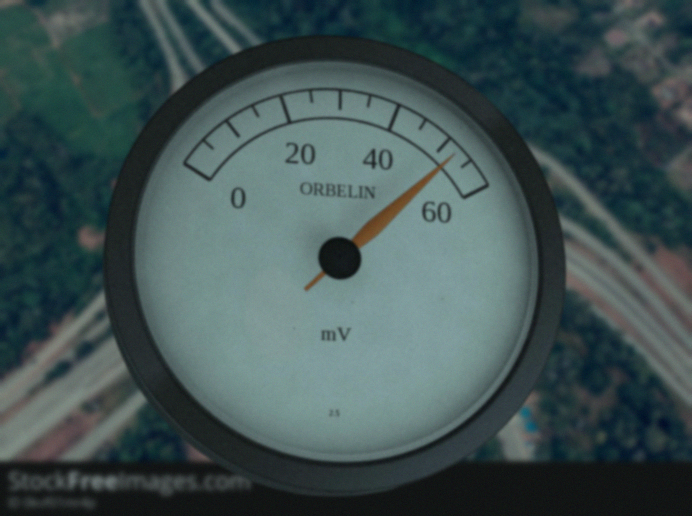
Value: 52.5mV
